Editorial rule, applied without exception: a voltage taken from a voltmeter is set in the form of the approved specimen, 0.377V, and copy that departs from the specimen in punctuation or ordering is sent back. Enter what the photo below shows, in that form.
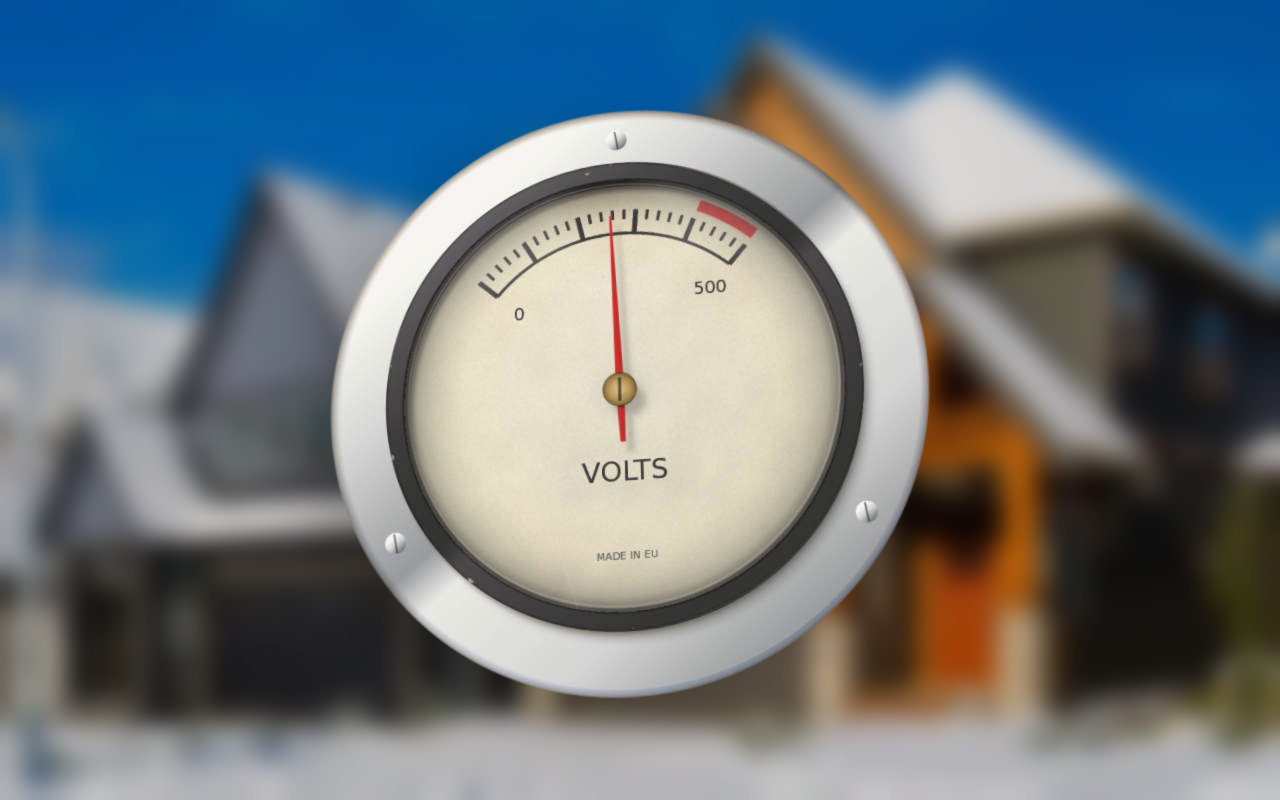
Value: 260V
